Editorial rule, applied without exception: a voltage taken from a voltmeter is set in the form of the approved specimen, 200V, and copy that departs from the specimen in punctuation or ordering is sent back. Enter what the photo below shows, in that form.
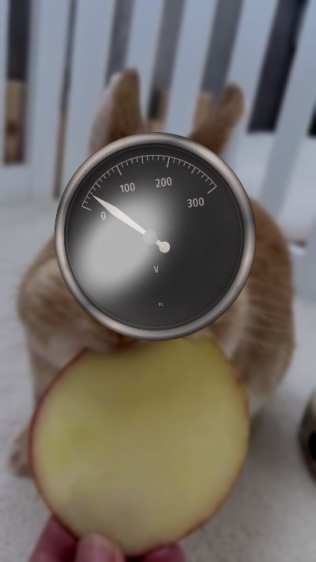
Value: 30V
